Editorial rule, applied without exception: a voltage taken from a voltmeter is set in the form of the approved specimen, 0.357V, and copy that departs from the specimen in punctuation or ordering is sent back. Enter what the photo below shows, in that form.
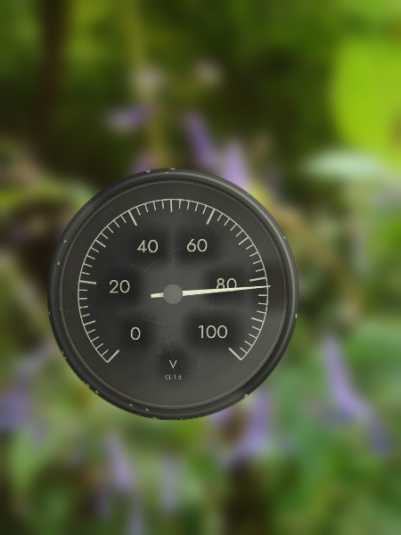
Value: 82V
